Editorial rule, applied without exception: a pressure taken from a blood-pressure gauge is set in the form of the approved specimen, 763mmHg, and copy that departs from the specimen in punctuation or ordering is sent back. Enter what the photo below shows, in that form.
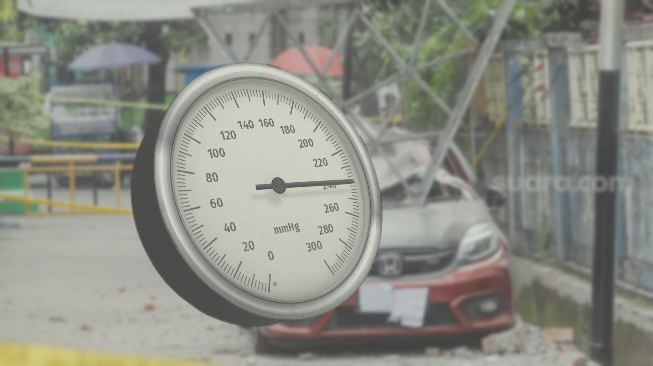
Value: 240mmHg
